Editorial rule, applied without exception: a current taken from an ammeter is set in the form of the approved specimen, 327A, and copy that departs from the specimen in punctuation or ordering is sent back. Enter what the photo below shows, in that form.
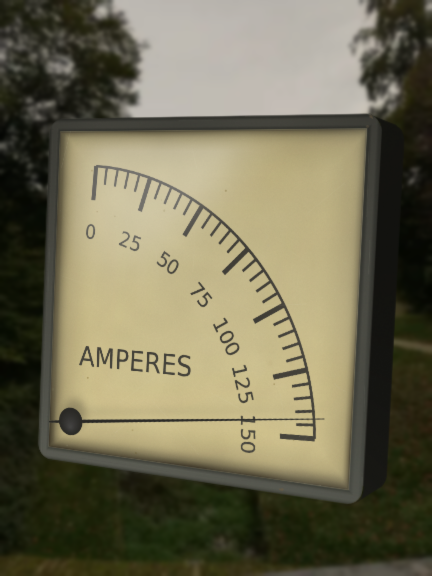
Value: 142.5A
